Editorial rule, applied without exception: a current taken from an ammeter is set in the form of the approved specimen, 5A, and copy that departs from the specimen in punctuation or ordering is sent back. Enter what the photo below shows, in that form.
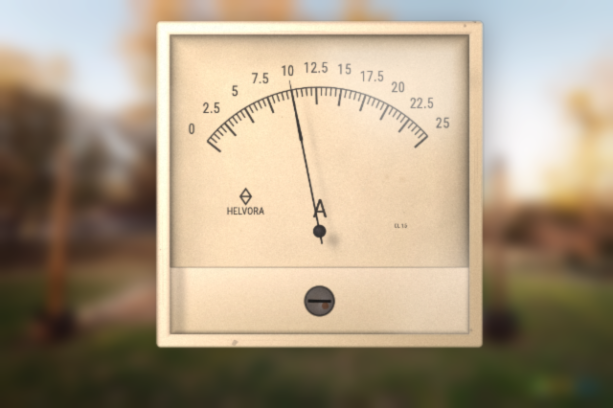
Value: 10A
